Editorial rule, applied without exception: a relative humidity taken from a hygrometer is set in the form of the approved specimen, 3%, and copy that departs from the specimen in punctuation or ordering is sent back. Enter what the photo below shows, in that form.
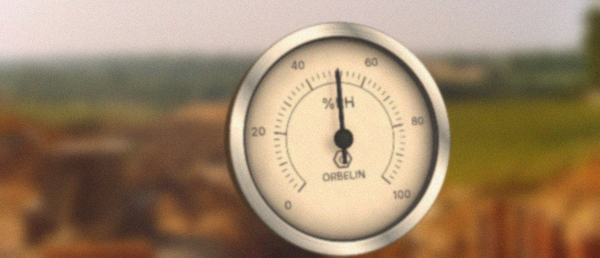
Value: 50%
